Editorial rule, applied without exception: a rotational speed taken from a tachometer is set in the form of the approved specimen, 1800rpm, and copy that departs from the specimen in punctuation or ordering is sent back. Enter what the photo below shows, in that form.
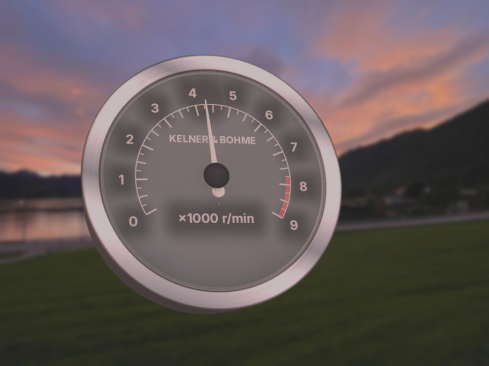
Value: 4250rpm
